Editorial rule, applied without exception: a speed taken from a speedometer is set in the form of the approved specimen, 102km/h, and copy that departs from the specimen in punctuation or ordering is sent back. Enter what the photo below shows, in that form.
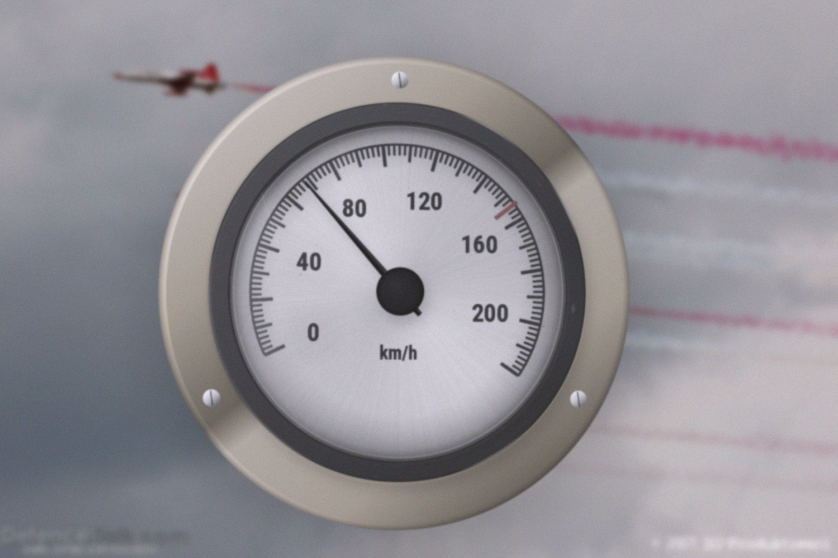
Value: 68km/h
